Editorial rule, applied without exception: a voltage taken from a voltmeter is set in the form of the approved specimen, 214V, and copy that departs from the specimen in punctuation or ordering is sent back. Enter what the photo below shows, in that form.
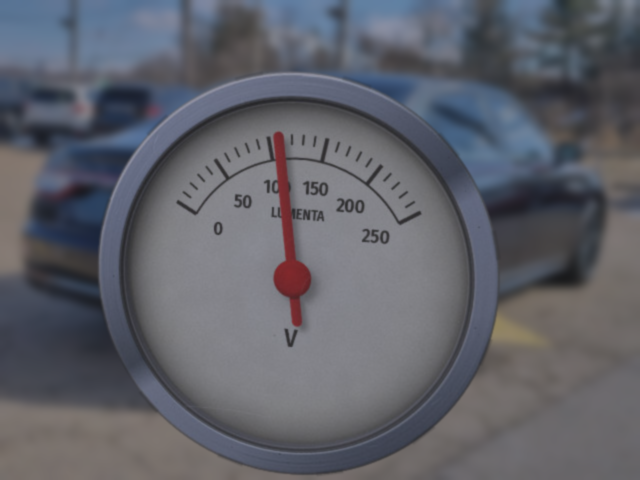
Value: 110V
